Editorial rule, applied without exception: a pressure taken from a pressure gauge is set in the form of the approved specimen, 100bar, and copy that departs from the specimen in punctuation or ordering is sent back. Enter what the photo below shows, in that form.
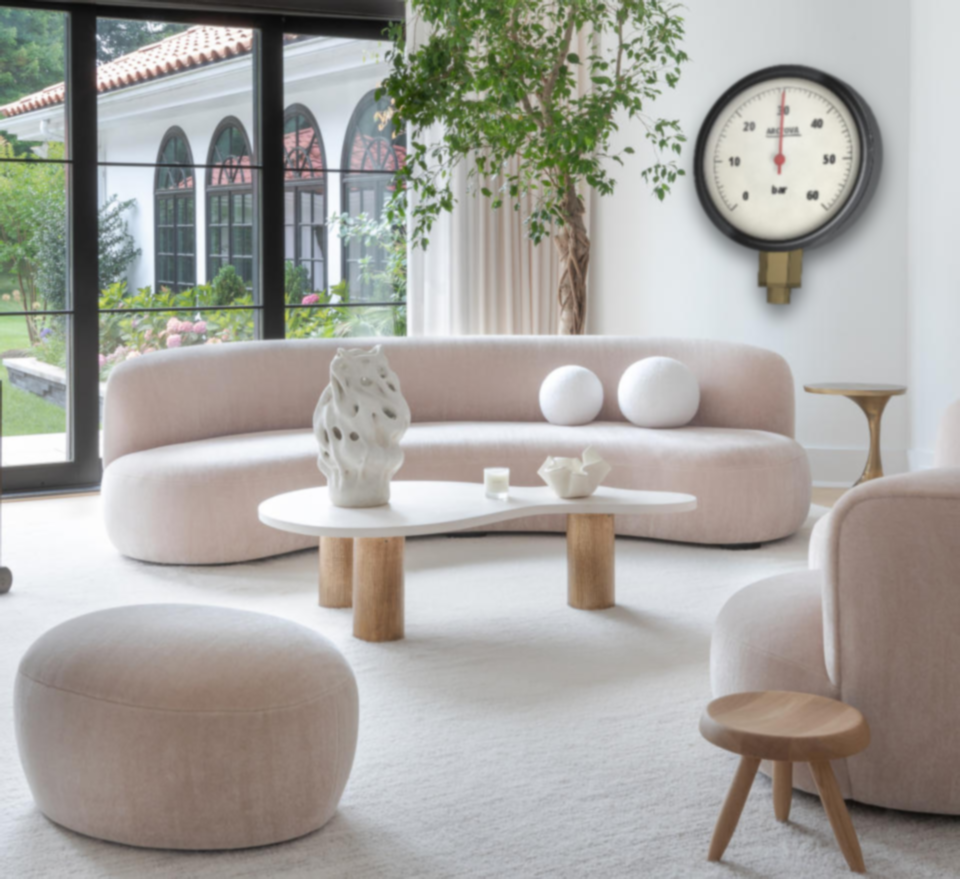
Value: 30bar
